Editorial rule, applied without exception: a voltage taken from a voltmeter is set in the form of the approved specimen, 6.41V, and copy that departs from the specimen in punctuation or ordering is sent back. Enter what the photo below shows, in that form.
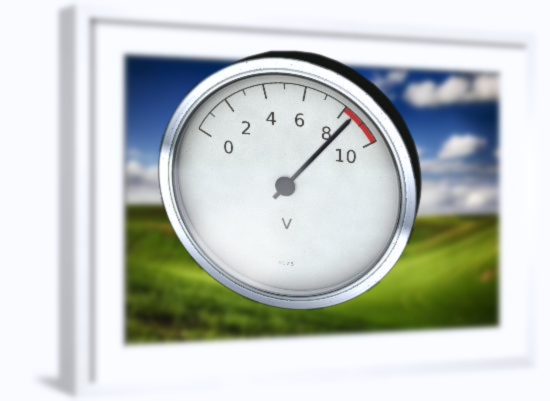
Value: 8.5V
